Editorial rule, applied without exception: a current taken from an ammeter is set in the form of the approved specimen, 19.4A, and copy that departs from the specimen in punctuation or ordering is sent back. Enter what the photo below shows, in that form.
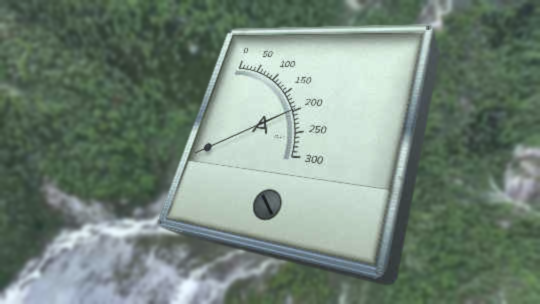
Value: 200A
